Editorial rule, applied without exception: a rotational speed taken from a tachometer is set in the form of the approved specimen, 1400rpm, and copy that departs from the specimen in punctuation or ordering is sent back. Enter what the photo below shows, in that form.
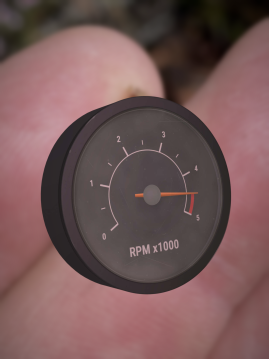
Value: 4500rpm
